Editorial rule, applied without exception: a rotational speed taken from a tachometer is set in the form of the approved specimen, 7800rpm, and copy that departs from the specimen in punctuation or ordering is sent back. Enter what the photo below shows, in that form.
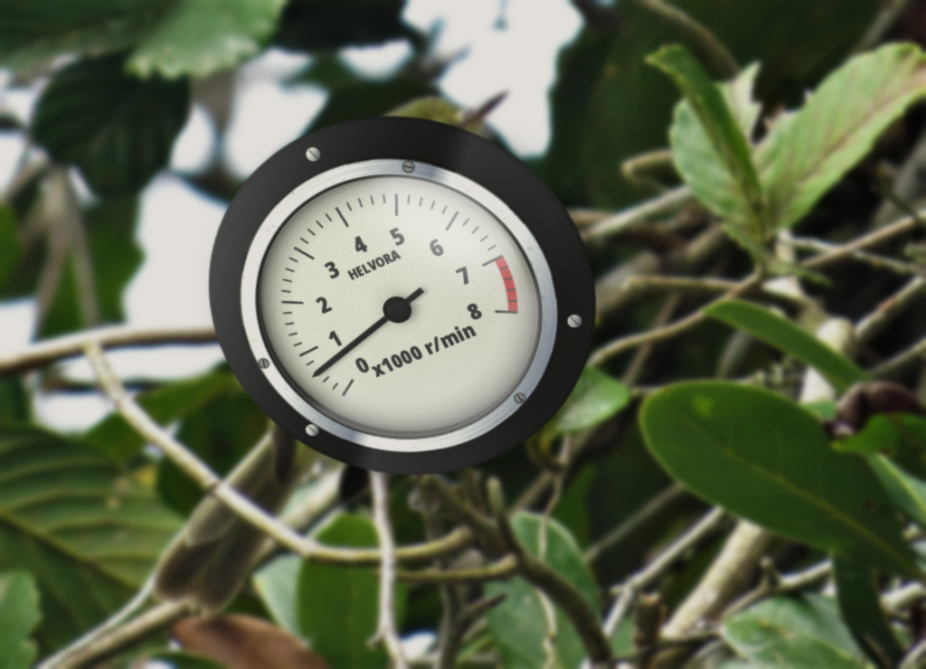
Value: 600rpm
